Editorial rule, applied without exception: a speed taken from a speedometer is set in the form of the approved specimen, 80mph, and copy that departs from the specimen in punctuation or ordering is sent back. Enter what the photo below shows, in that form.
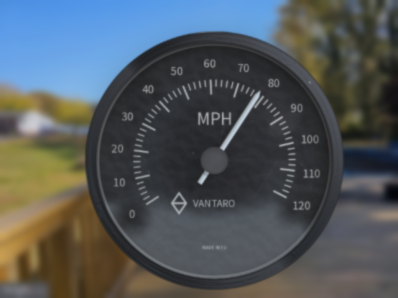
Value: 78mph
